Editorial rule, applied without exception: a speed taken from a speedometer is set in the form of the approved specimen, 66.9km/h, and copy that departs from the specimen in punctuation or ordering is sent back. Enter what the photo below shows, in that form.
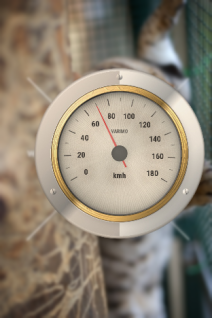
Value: 70km/h
